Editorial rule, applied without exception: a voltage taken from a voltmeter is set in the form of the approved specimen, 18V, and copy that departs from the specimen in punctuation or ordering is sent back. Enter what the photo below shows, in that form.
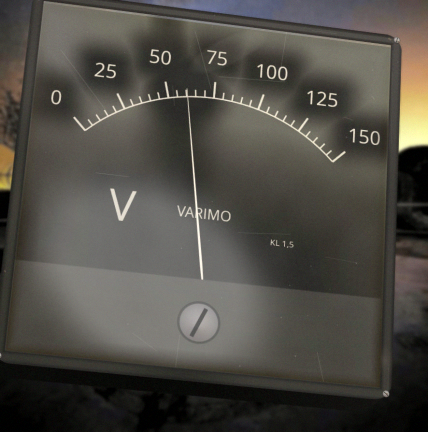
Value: 60V
